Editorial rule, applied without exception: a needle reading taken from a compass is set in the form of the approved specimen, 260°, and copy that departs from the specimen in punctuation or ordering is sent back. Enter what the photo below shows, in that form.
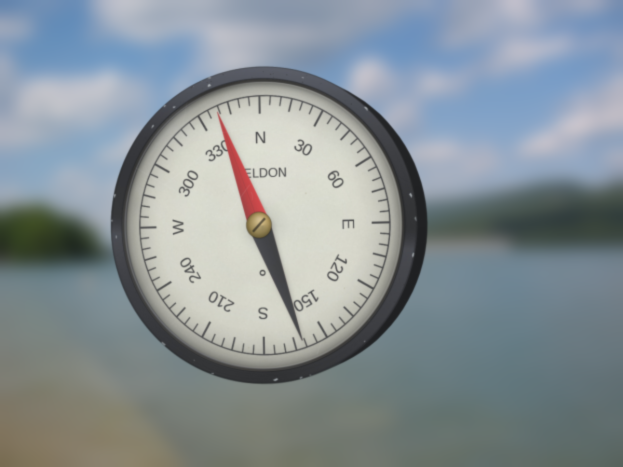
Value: 340°
